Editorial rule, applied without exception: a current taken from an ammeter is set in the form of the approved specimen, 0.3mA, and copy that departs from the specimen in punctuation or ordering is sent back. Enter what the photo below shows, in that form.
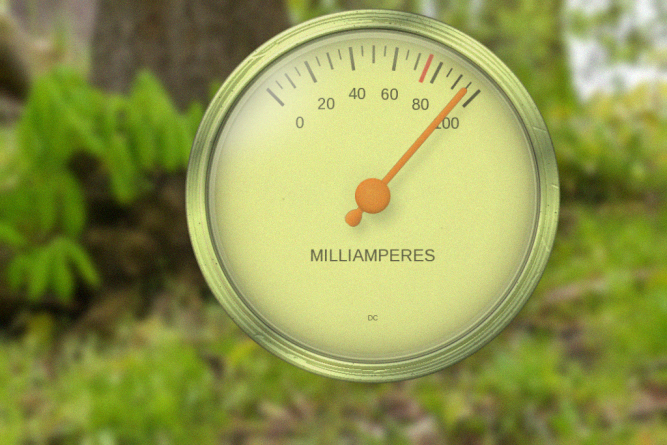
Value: 95mA
